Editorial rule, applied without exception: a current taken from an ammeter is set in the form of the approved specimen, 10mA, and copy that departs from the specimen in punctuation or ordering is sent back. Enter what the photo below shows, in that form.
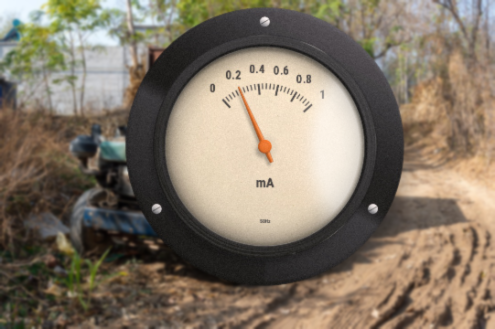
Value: 0.2mA
